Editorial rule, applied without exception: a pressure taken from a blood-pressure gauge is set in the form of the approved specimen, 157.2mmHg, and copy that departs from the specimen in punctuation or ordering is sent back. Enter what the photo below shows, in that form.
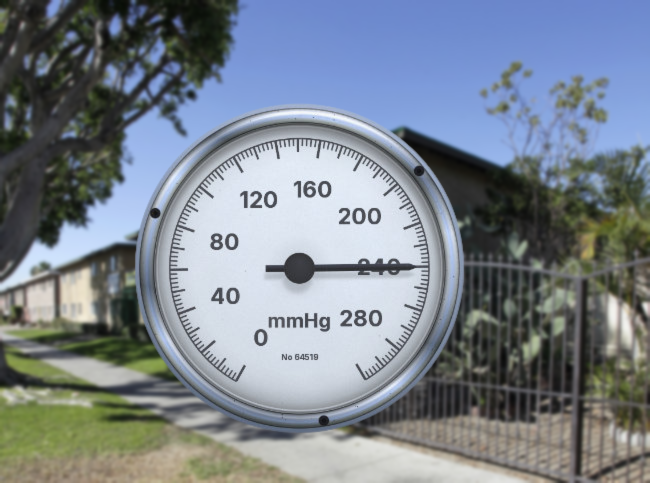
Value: 240mmHg
